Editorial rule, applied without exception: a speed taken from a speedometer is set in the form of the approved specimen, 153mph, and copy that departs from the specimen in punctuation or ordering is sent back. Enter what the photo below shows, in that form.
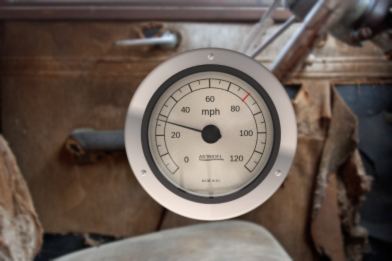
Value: 27.5mph
